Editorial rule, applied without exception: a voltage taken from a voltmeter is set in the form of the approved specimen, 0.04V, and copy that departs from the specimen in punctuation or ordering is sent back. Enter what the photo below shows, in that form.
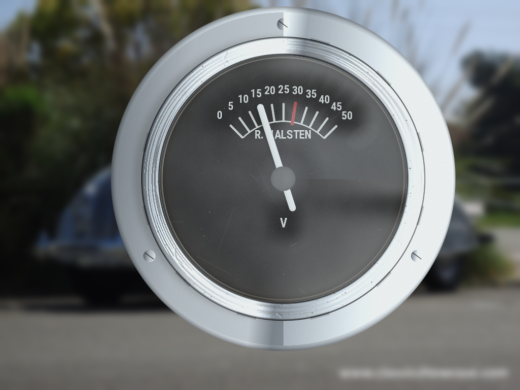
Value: 15V
